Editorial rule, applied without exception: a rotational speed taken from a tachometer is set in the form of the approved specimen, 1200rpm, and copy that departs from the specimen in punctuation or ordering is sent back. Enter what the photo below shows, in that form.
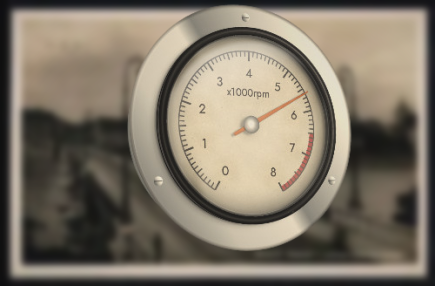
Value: 5600rpm
